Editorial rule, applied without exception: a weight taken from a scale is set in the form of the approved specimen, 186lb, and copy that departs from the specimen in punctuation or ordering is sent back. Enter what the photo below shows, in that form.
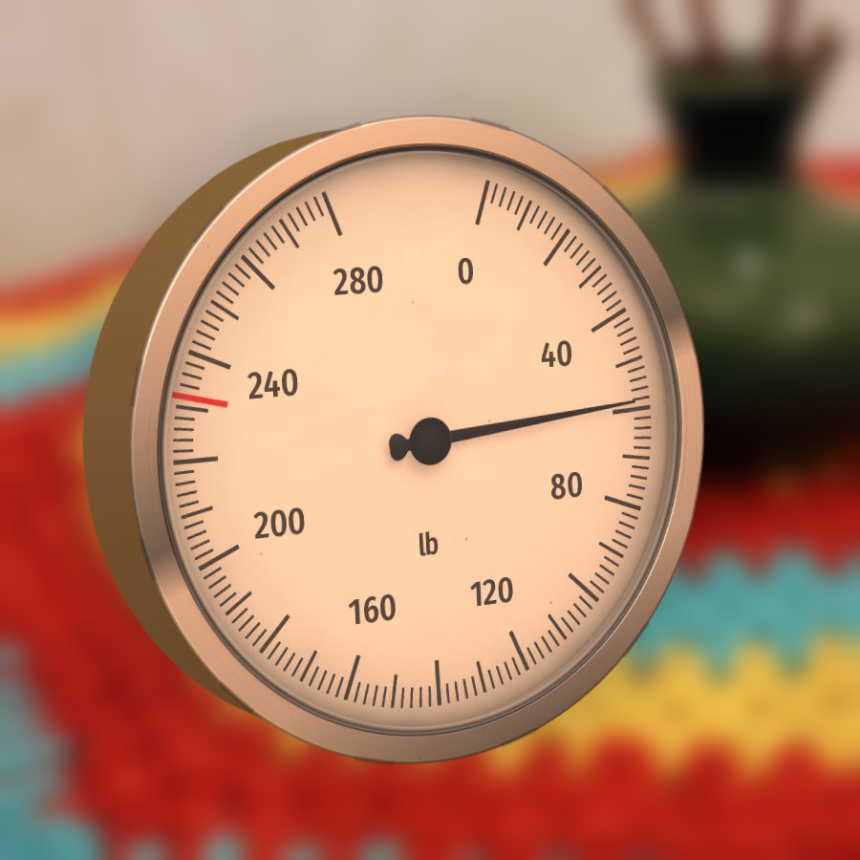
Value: 58lb
